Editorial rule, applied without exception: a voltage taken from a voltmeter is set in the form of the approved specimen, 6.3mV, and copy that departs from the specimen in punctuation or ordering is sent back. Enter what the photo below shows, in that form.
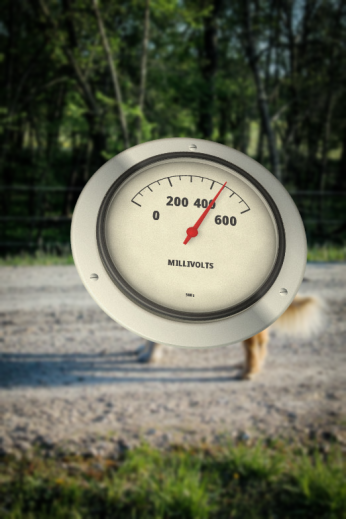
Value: 450mV
